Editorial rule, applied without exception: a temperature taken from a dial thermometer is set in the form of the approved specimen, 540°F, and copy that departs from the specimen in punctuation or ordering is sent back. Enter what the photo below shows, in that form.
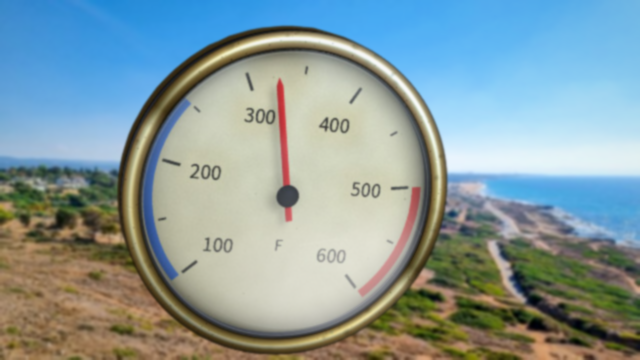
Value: 325°F
